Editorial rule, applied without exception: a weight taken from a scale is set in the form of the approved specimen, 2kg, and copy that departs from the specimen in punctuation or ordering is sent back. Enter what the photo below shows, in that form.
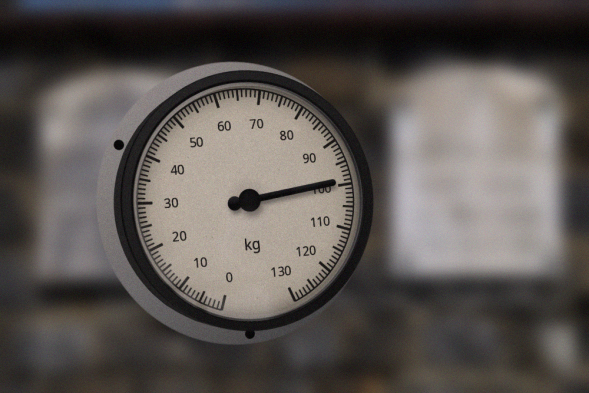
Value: 99kg
